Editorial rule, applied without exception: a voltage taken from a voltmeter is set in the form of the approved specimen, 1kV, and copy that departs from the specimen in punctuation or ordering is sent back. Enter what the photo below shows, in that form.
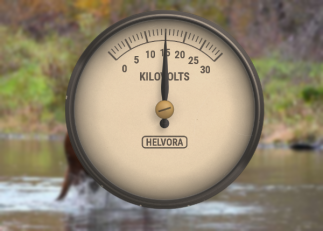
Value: 15kV
